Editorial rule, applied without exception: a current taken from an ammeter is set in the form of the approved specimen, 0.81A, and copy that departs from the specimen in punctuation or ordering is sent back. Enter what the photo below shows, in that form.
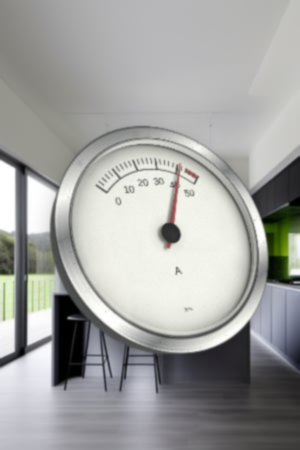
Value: 40A
